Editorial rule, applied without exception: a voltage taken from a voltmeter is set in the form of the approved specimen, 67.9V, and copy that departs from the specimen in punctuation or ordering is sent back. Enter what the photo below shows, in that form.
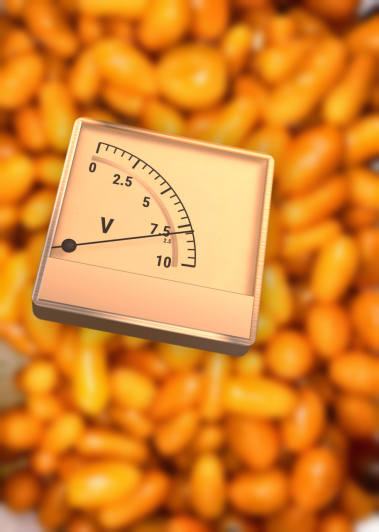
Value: 8V
